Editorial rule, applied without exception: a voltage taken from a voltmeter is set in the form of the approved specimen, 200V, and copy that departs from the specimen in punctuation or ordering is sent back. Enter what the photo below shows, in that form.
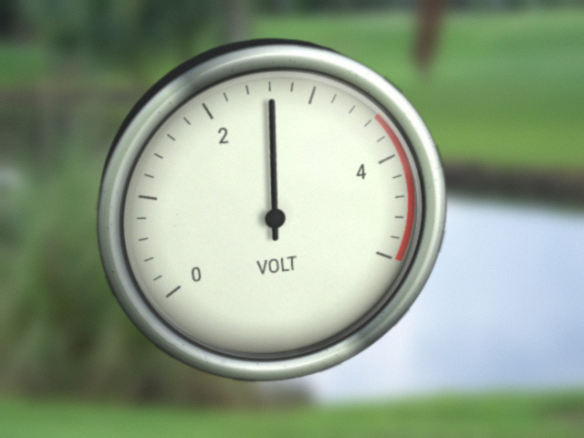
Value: 2.6V
